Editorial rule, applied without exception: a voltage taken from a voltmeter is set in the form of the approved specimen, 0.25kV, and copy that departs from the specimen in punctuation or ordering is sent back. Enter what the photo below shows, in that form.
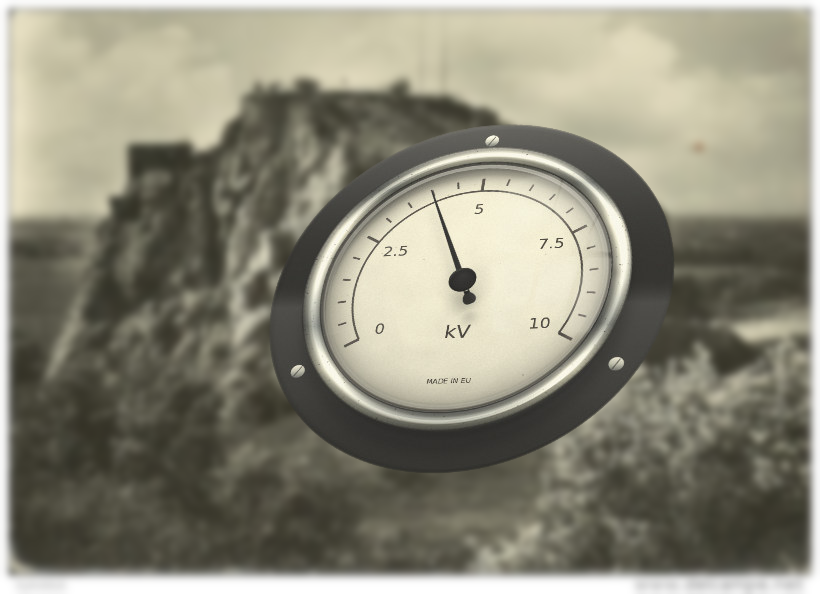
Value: 4kV
